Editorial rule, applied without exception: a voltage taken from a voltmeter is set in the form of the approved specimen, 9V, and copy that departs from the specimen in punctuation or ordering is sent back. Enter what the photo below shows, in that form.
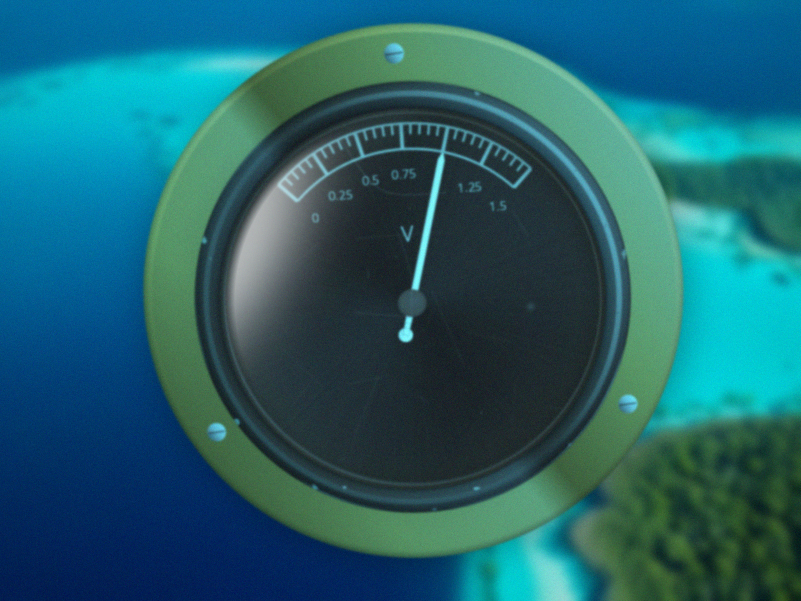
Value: 1V
